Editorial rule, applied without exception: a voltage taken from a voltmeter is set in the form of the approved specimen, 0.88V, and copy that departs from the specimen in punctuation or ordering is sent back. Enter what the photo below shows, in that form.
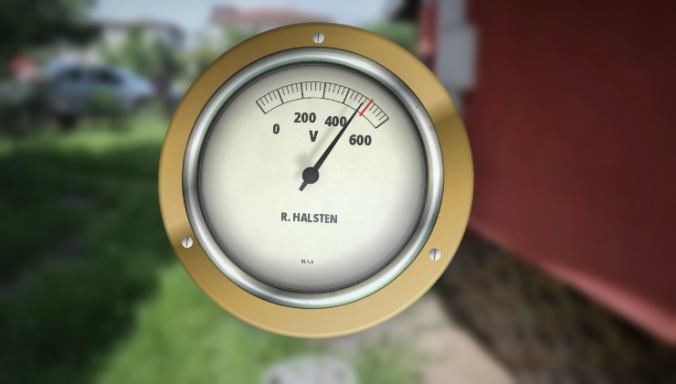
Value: 480V
